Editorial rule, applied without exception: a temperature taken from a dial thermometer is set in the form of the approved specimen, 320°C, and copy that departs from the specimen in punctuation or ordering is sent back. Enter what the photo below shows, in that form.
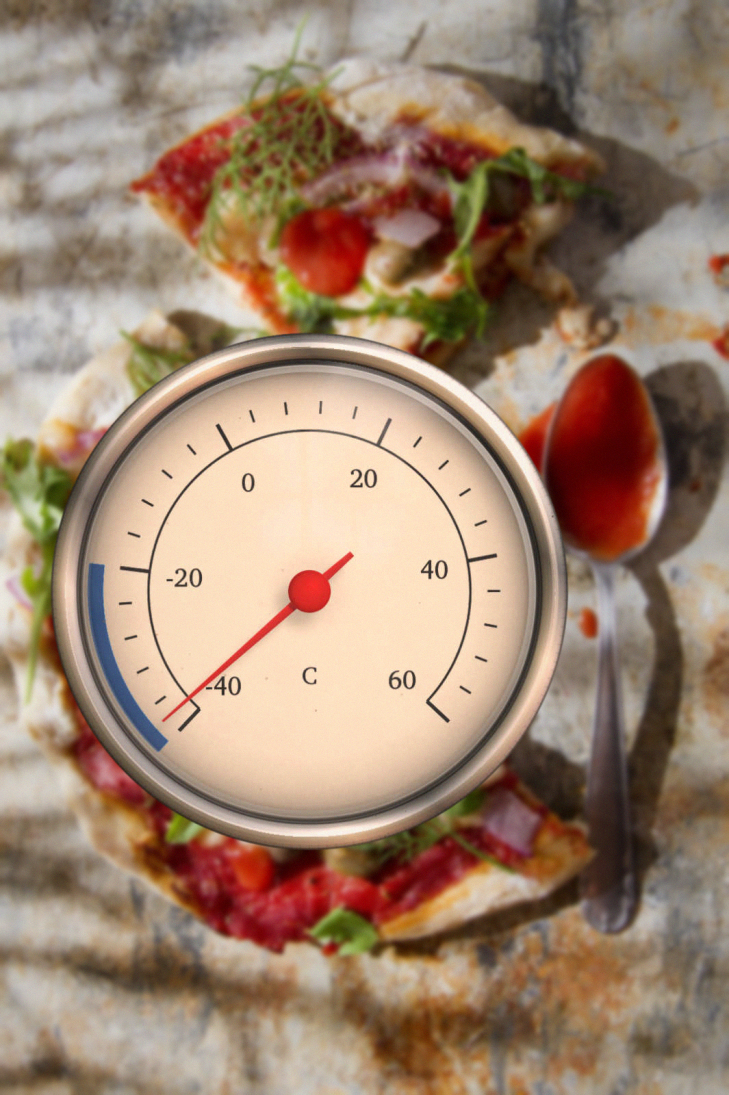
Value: -38°C
